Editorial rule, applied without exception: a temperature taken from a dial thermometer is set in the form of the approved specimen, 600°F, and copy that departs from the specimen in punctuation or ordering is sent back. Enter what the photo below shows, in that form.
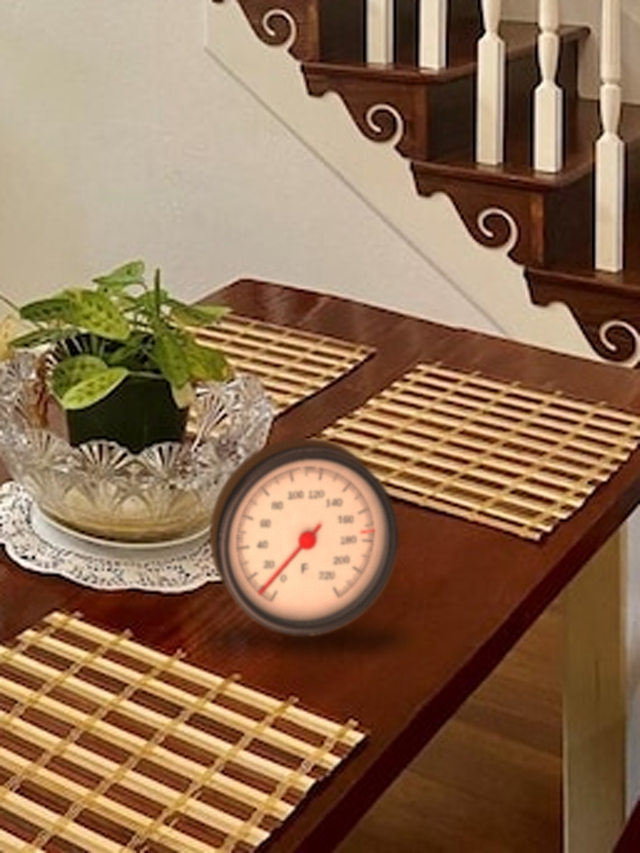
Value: 10°F
